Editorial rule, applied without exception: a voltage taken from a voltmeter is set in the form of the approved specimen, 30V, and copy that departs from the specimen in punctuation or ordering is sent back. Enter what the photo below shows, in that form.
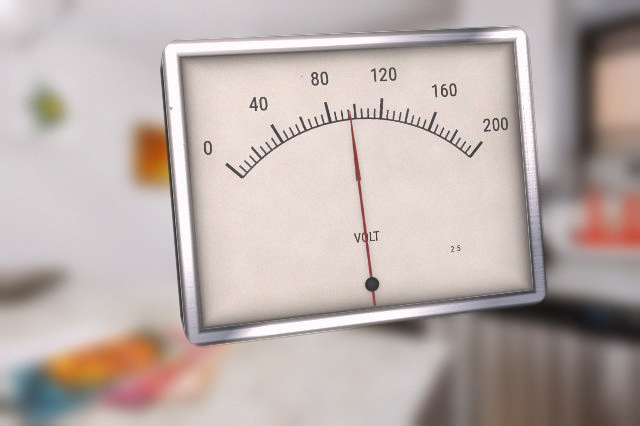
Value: 95V
